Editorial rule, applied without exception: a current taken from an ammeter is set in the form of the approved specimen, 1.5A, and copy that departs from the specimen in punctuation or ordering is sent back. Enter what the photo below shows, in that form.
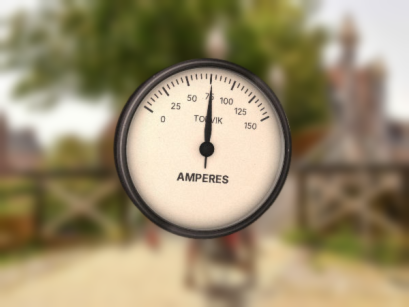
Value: 75A
